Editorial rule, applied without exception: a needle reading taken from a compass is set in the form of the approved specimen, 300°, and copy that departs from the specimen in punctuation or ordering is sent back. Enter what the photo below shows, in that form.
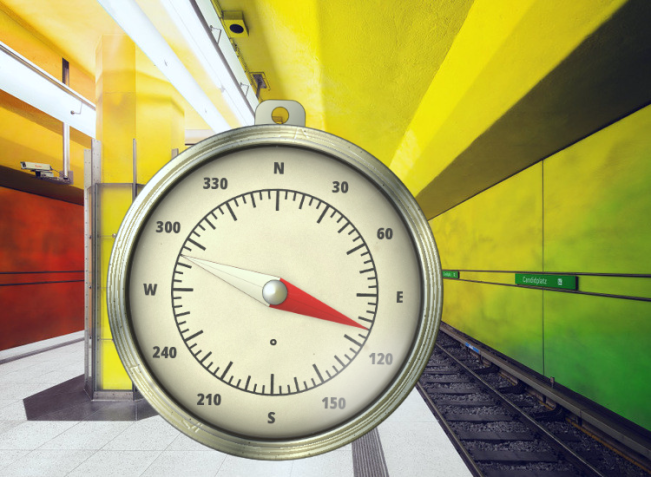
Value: 110°
